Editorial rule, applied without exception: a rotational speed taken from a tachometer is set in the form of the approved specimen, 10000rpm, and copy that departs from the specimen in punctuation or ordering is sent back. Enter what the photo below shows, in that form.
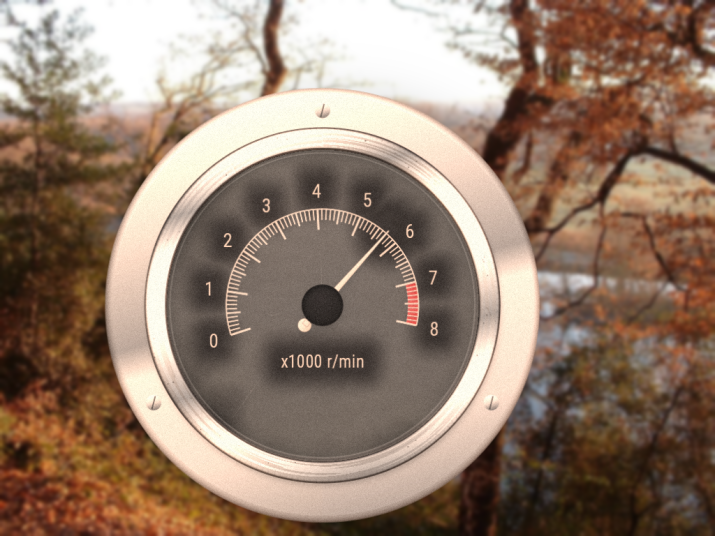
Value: 5700rpm
